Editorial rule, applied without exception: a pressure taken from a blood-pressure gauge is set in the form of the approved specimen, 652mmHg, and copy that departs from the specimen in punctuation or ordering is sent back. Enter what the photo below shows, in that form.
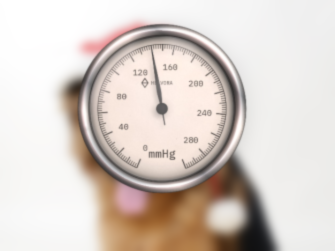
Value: 140mmHg
